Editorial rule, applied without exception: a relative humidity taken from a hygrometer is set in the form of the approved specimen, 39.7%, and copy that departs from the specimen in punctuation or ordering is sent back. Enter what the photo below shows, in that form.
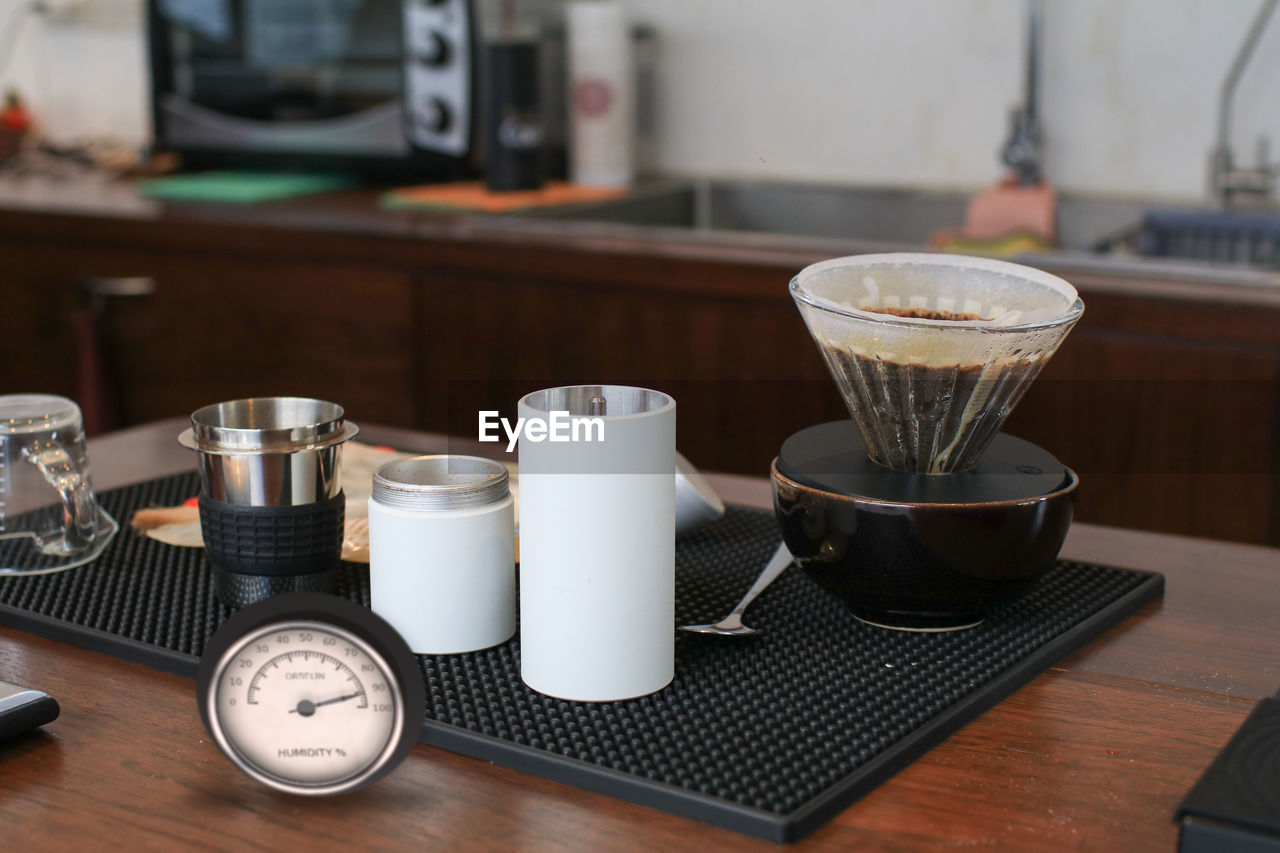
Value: 90%
